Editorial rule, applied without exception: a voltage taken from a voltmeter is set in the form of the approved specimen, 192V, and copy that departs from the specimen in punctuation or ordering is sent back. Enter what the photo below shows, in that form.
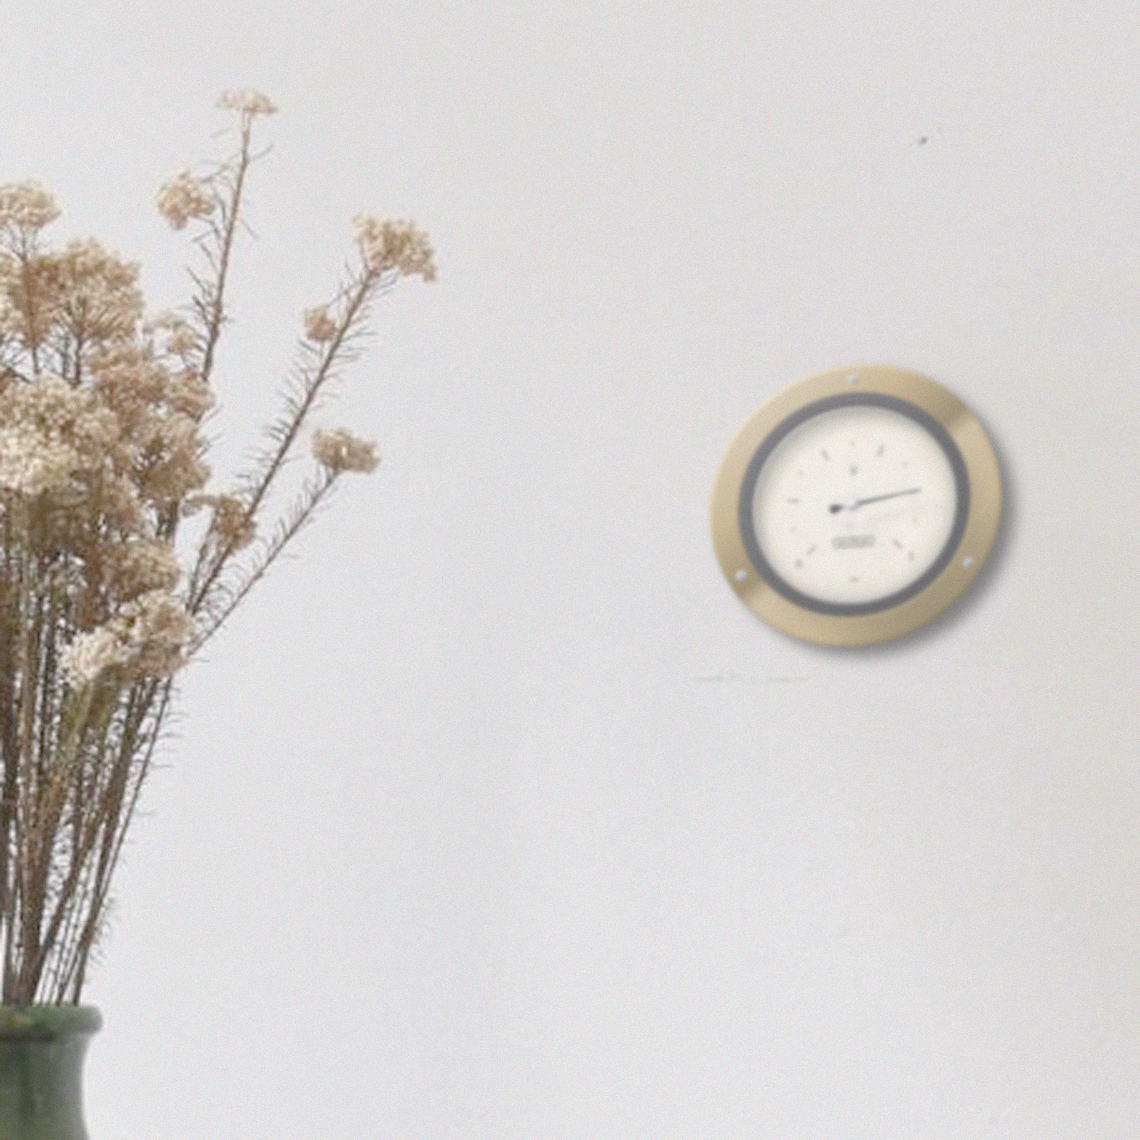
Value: 0.8V
